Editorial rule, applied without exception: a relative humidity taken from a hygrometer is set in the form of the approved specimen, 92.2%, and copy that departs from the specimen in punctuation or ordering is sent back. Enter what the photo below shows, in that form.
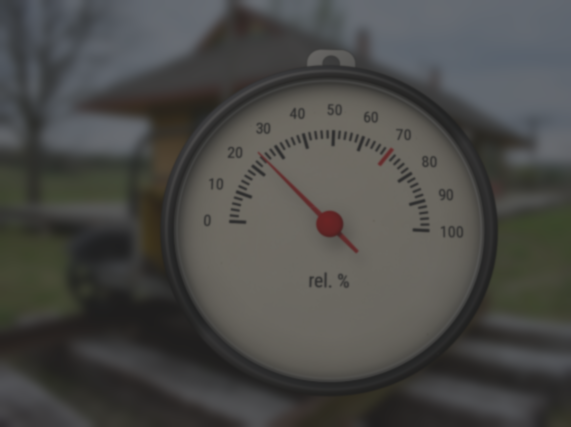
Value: 24%
